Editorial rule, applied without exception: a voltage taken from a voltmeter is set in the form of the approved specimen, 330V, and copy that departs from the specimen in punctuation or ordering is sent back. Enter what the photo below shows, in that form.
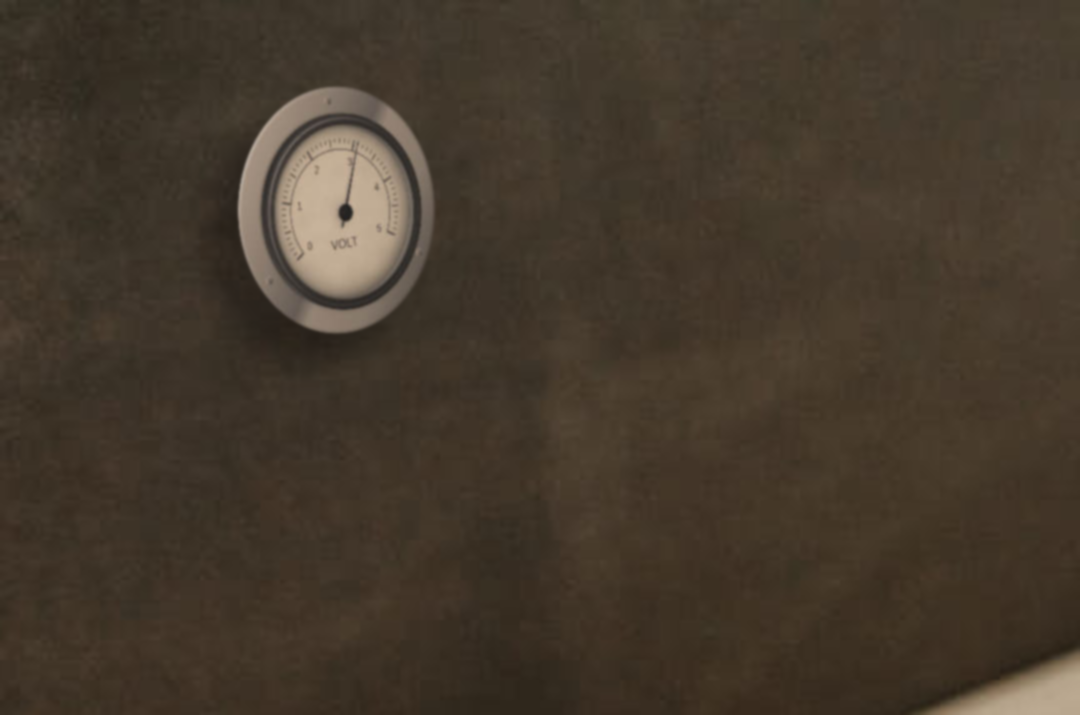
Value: 3V
